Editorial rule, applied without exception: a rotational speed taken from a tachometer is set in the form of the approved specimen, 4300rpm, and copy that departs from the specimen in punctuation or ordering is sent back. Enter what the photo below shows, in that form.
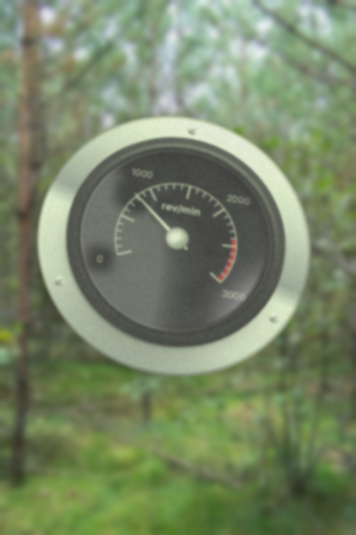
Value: 800rpm
